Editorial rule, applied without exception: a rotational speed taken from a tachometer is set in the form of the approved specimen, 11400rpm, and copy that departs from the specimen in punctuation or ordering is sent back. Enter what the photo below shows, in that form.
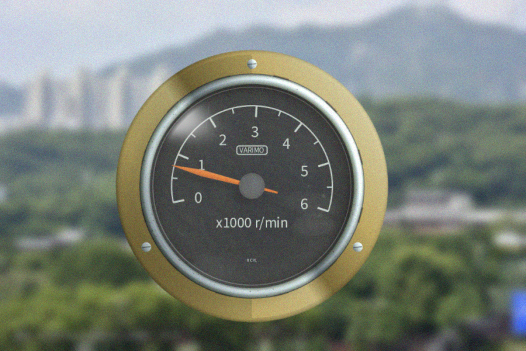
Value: 750rpm
